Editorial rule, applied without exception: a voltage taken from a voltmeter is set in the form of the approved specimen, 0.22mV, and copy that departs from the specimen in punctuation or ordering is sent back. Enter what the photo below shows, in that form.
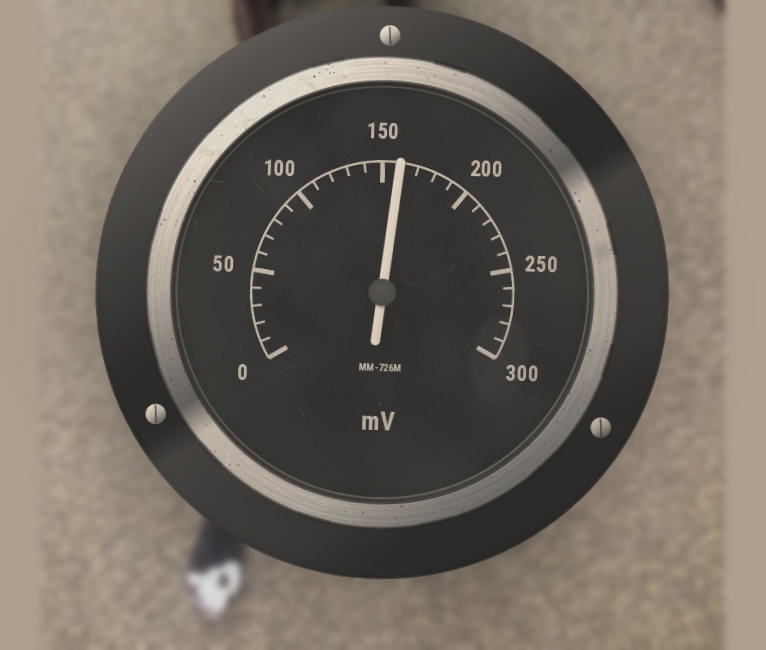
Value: 160mV
